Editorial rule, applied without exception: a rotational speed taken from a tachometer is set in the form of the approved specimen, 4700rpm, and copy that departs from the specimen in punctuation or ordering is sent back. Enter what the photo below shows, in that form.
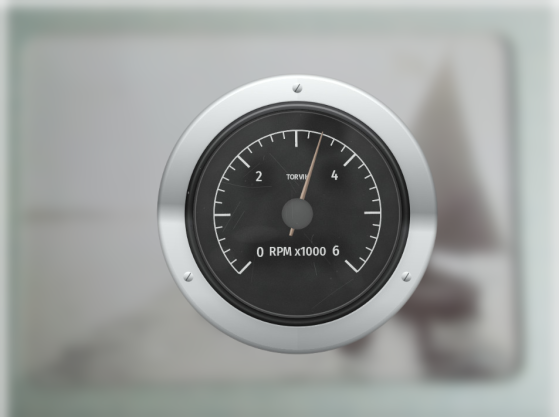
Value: 3400rpm
